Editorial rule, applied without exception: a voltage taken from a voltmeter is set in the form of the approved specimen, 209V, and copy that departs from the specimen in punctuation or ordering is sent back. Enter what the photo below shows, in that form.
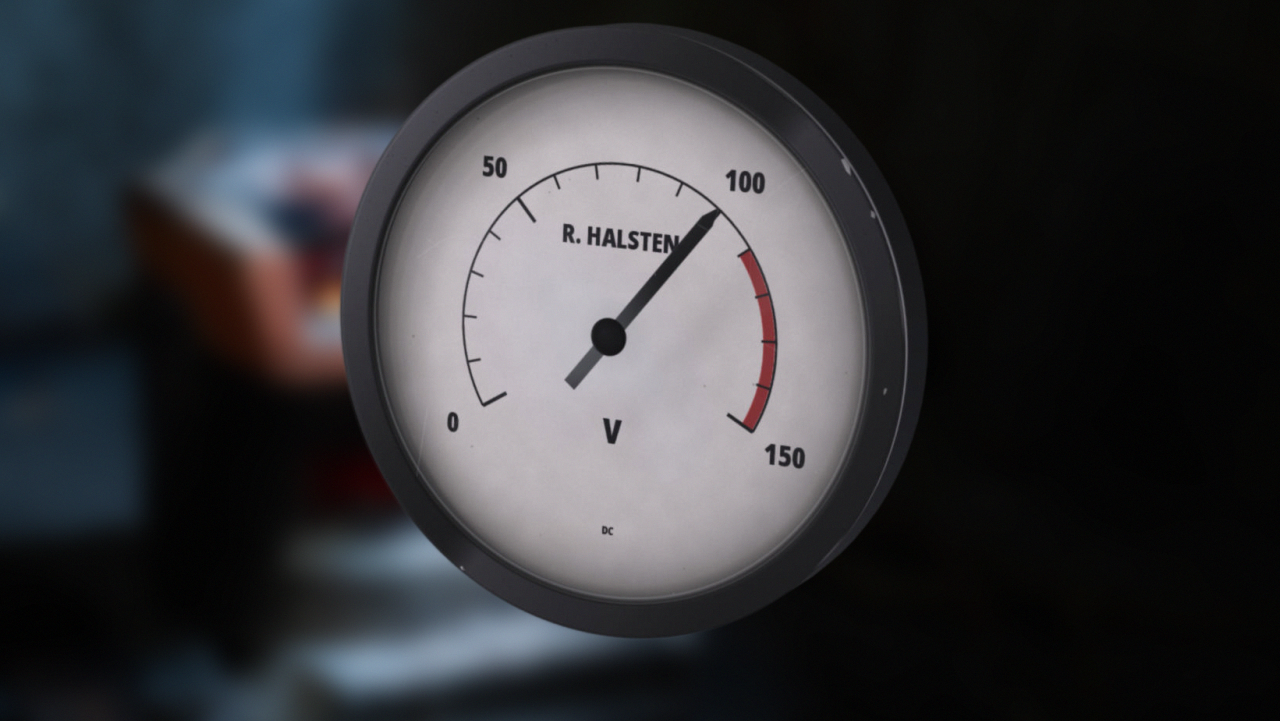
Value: 100V
